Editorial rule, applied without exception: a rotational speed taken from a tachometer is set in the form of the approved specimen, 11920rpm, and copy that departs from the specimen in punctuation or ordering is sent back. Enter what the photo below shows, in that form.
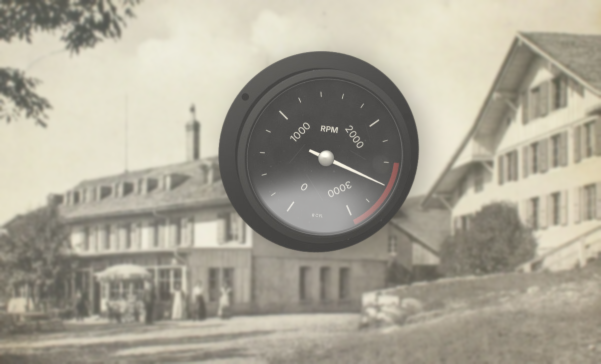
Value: 2600rpm
